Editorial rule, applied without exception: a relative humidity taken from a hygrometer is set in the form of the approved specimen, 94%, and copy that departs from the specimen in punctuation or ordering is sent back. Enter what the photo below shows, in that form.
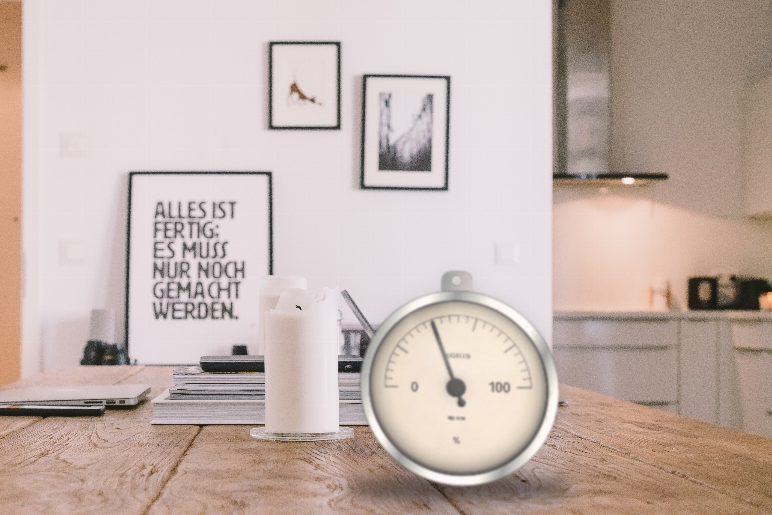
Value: 40%
